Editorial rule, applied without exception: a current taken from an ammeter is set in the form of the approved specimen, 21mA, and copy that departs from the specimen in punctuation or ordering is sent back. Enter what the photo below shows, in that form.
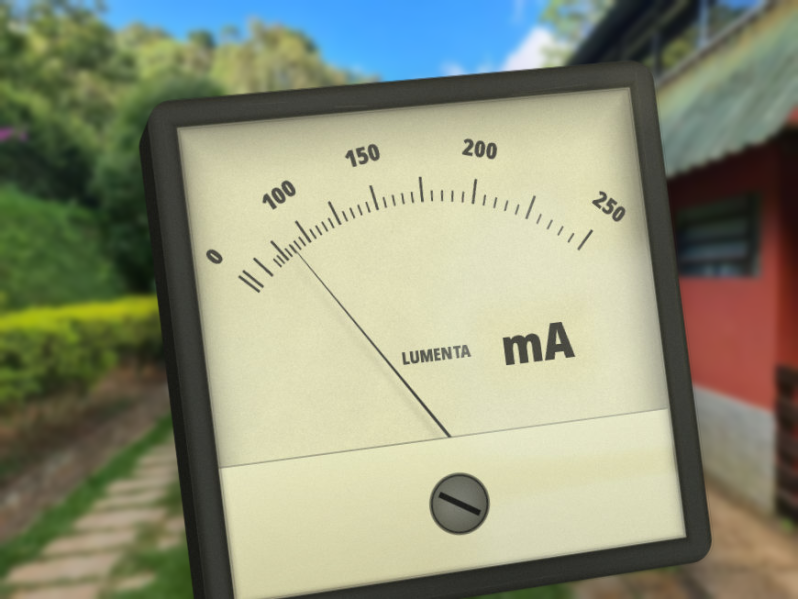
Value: 85mA
